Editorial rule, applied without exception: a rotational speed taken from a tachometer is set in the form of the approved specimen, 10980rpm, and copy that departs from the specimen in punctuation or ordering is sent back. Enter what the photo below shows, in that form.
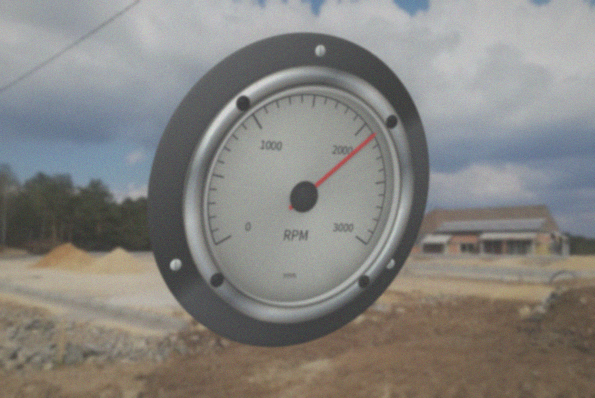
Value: 2100rpm
